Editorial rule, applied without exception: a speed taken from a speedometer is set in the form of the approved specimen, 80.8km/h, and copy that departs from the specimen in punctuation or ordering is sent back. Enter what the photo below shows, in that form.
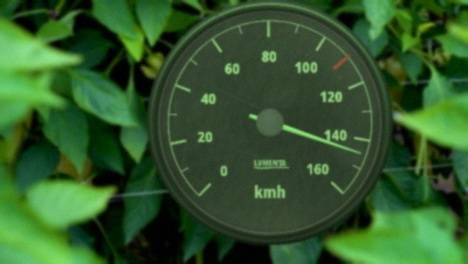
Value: 145km/h
